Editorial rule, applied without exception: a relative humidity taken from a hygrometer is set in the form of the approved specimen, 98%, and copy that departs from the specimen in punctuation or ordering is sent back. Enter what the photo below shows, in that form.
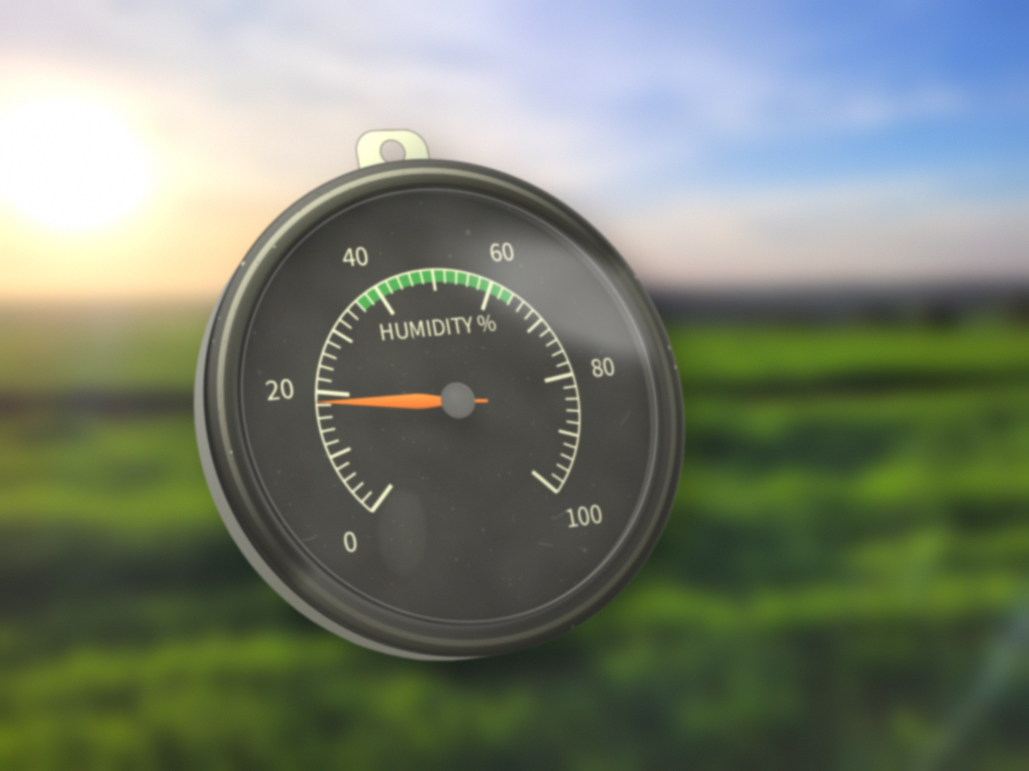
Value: 18%
